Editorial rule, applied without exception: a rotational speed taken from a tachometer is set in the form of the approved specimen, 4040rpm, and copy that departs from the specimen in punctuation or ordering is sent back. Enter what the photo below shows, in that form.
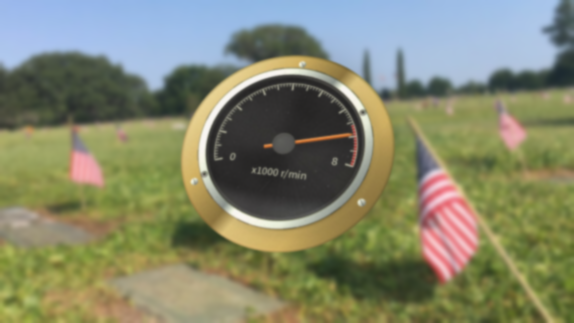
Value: 7000rpm
